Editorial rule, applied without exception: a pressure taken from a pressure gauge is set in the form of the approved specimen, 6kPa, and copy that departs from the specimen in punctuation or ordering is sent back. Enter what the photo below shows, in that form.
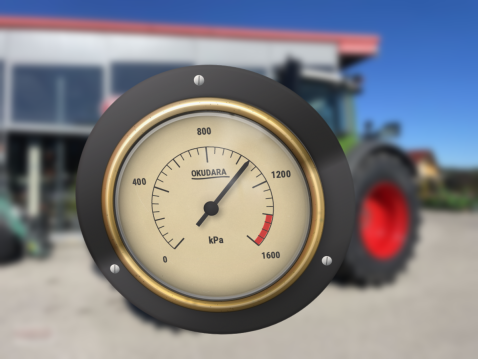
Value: 1050kPa
